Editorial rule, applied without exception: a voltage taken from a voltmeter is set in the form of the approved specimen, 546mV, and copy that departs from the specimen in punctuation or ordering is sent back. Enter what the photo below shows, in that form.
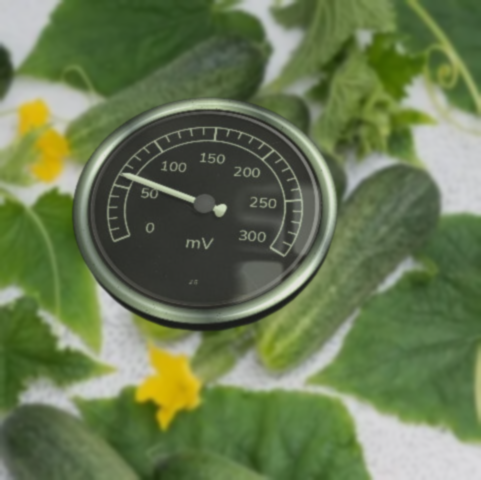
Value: 60mV
